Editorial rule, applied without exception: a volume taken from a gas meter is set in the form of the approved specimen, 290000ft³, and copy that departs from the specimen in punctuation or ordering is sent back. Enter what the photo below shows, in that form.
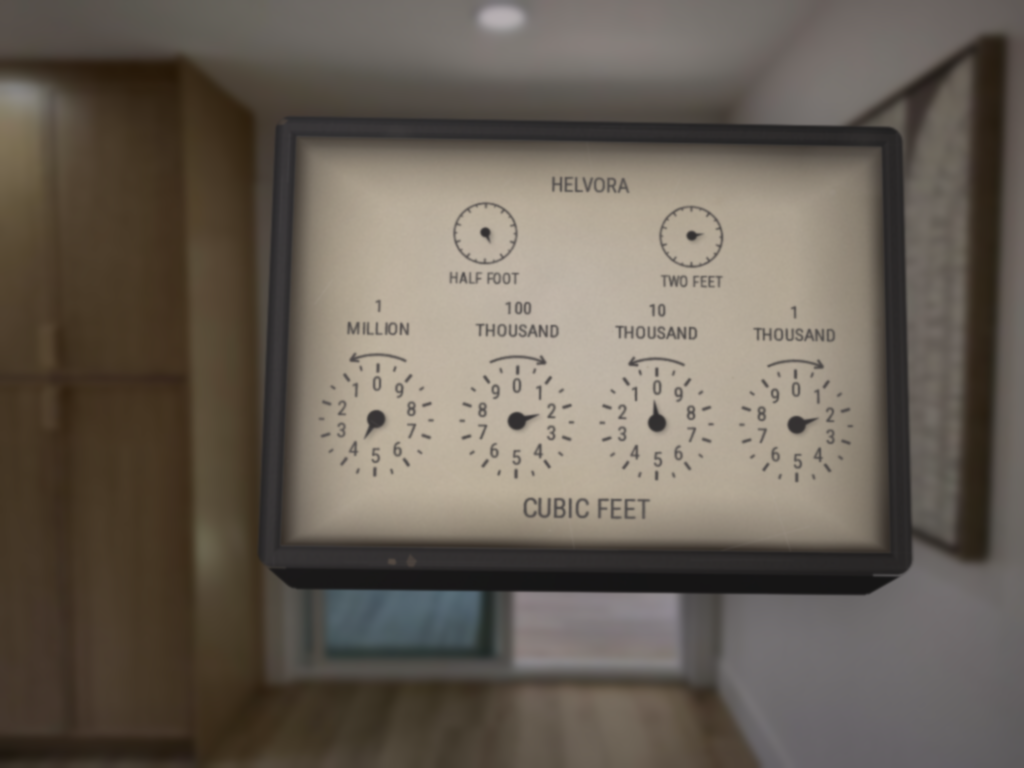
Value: 420200ft³
